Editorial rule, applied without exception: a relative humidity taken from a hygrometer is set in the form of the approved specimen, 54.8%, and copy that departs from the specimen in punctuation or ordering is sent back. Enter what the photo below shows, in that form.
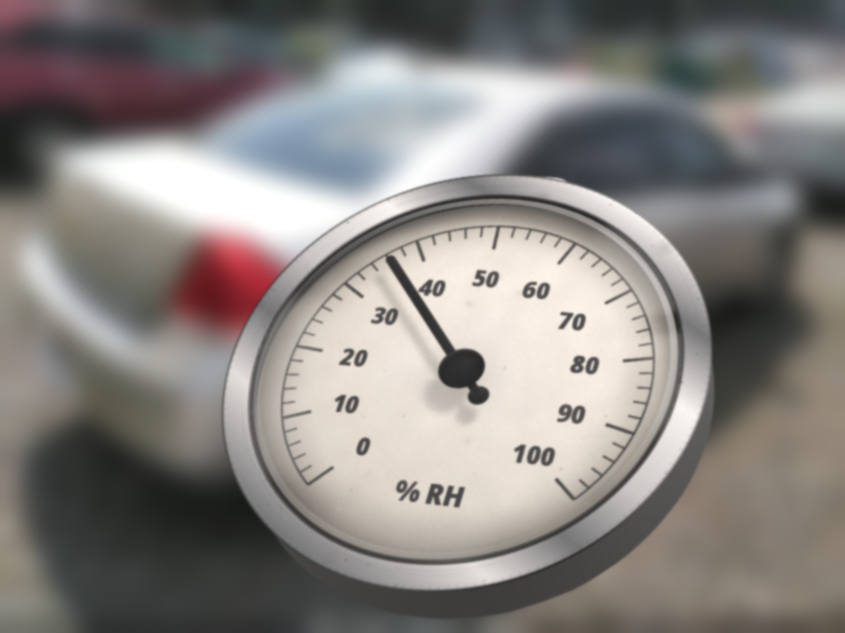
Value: 36%
